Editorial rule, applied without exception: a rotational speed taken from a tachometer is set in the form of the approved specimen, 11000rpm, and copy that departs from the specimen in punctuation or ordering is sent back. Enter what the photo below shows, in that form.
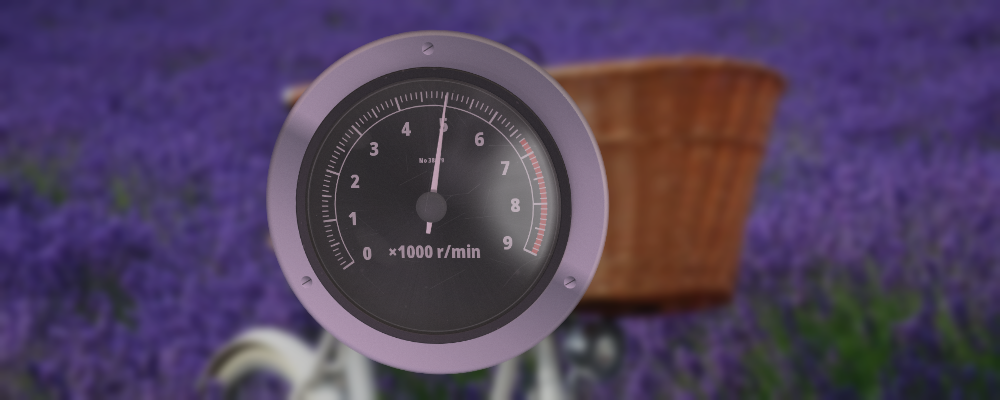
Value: 5000rpm
